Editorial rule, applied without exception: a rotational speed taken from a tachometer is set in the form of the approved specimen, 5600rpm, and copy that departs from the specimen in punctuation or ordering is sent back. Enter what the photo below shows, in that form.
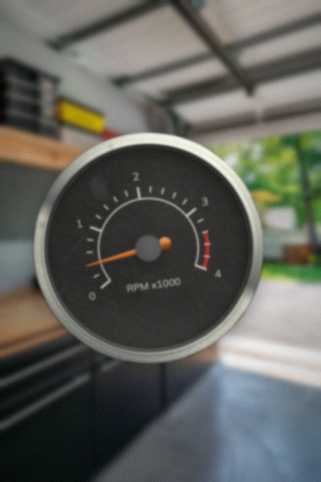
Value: 400rpm
